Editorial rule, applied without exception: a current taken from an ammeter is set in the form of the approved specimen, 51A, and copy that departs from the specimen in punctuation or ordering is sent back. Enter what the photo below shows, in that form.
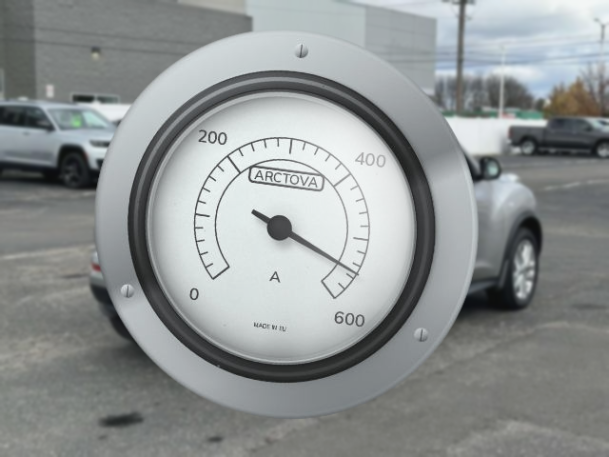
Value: 550A
